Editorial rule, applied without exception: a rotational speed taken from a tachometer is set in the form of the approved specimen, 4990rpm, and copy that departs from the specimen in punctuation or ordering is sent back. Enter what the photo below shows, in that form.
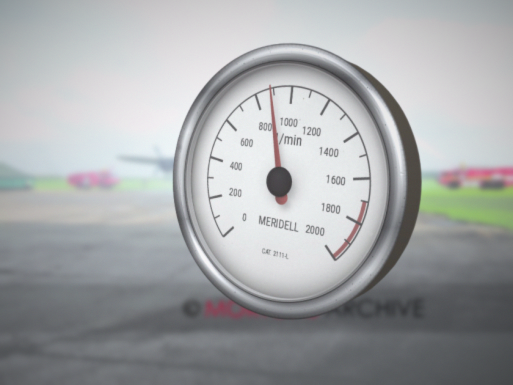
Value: 900rpm
